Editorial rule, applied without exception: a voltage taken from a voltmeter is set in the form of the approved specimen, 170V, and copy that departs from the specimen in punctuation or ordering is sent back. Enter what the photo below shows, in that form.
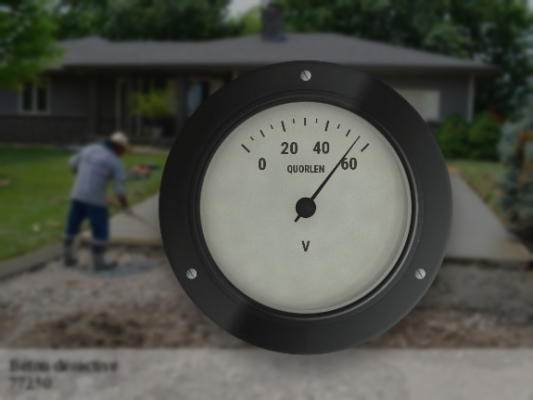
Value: 55V
